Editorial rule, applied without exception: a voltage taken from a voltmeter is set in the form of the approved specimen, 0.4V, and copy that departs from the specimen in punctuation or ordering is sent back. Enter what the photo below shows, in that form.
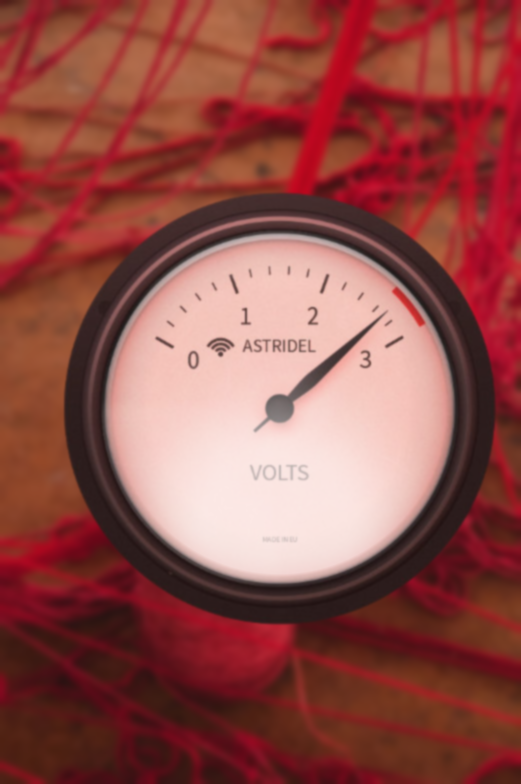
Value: 2.7V
